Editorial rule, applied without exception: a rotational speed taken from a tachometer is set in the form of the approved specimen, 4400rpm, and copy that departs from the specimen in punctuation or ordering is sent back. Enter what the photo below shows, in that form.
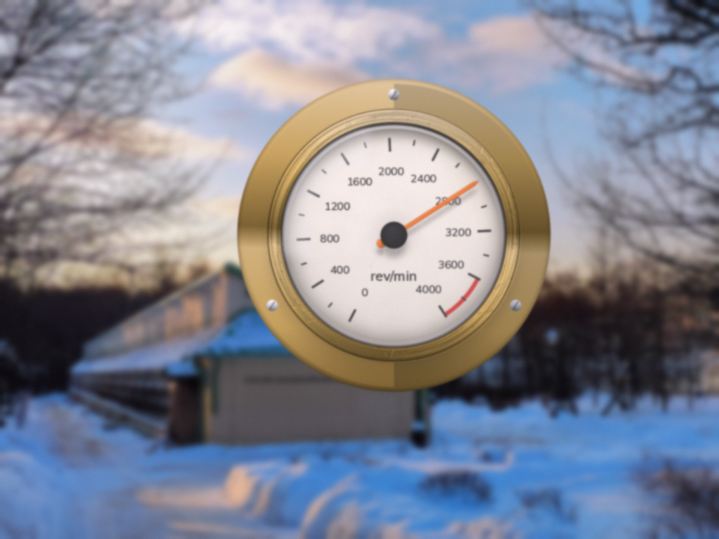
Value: 2800rpm
